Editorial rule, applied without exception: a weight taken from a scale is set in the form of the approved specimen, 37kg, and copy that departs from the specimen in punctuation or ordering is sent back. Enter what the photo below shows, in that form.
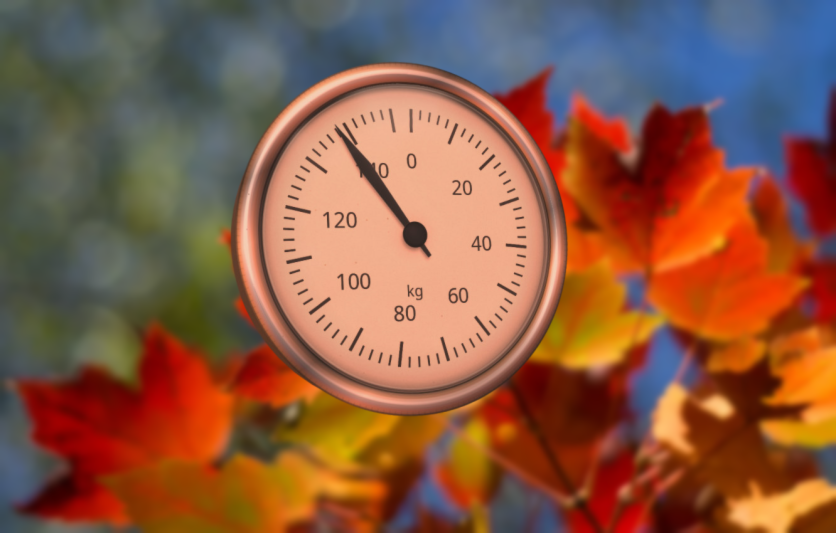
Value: 138kg
